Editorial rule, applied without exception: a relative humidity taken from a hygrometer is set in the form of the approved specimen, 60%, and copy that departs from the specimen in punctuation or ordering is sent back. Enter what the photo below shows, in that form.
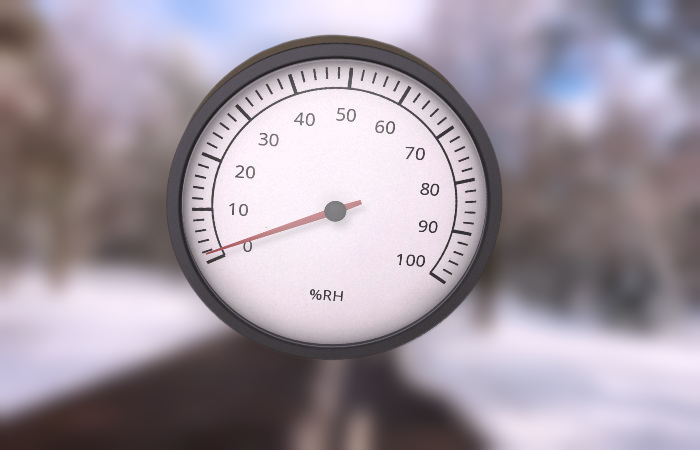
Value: 2%
